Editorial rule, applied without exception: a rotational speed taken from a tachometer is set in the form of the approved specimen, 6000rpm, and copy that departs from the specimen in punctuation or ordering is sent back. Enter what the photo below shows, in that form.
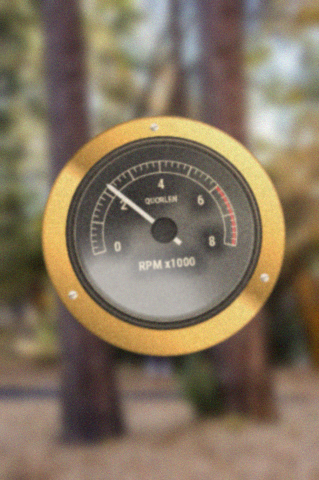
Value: 2200rpm
